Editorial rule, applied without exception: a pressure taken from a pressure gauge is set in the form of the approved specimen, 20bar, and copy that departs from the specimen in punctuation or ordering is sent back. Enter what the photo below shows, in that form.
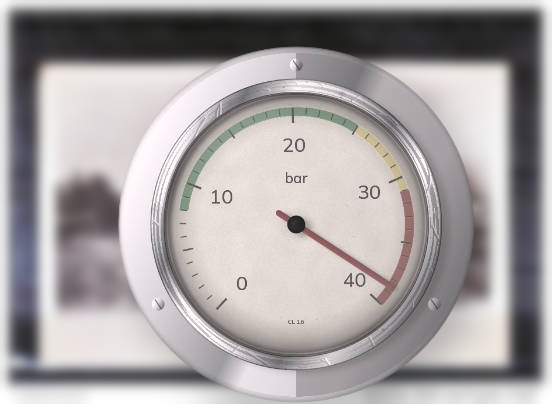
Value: 38.5bar
